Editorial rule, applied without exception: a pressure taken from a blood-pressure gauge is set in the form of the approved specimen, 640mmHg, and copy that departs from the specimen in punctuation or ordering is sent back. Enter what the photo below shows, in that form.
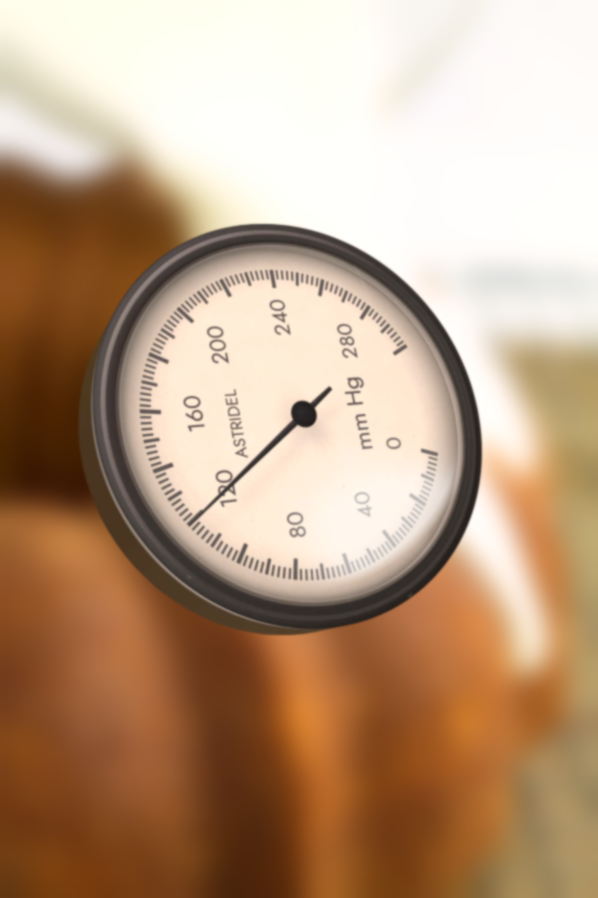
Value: 120mmHg
